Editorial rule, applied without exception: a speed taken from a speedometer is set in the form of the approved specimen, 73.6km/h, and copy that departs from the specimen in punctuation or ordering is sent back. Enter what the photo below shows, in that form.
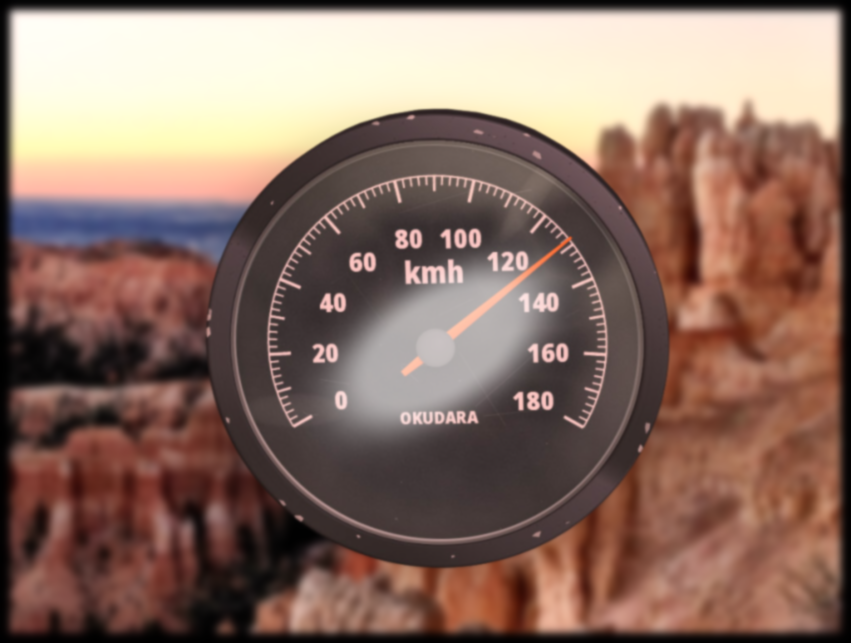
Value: 128km/h
